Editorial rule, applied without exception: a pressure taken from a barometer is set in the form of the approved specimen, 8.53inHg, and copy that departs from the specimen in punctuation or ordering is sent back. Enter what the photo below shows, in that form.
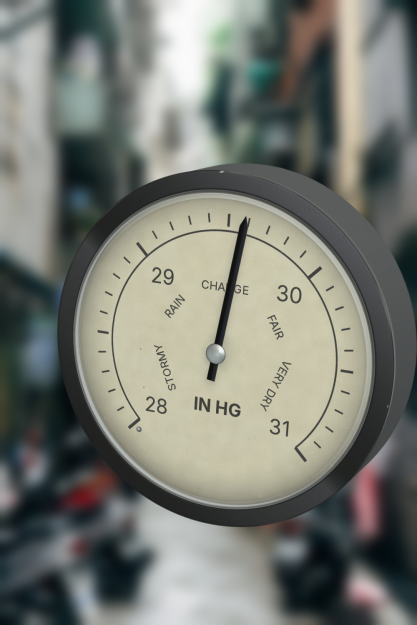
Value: 29.6inHg
